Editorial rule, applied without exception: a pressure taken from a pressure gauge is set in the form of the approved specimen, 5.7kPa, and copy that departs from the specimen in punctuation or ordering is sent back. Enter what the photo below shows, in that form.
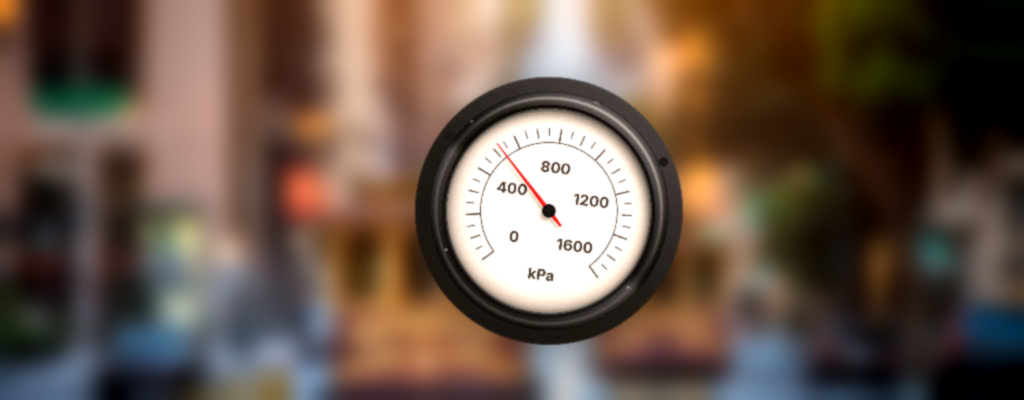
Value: 525kPa
